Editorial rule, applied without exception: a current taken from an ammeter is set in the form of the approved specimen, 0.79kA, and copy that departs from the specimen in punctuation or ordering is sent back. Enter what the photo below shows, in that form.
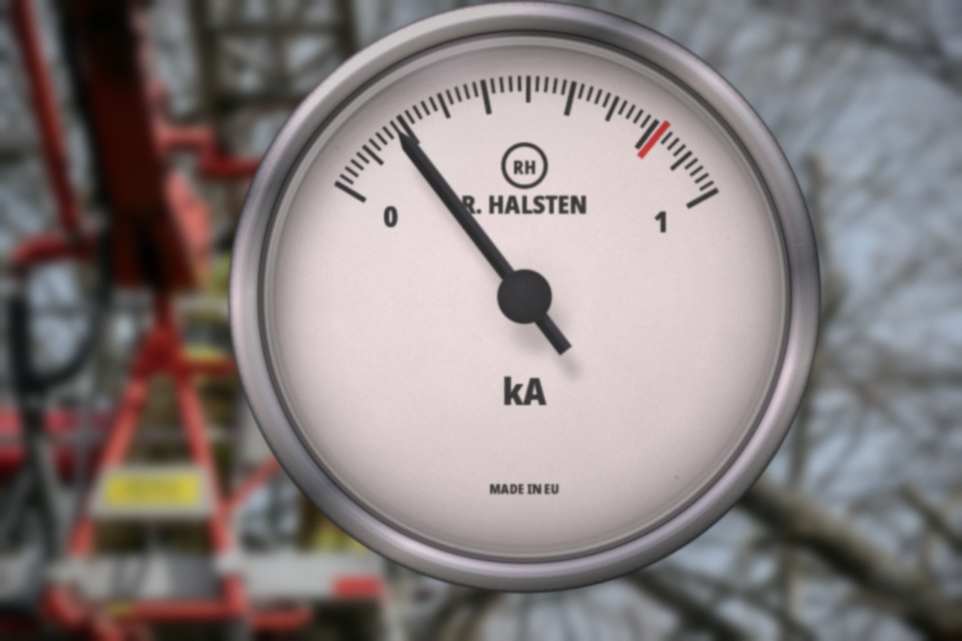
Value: 0.18kA
